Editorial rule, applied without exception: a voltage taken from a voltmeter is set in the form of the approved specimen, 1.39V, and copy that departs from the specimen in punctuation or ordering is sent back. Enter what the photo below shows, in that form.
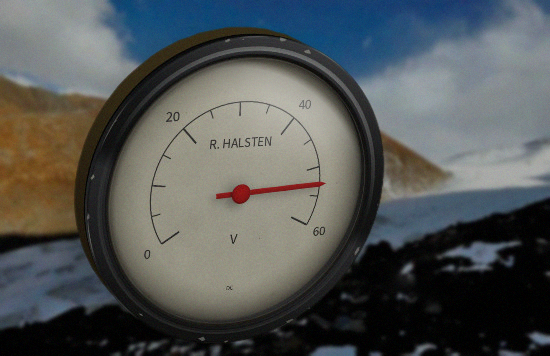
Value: 52.5V
